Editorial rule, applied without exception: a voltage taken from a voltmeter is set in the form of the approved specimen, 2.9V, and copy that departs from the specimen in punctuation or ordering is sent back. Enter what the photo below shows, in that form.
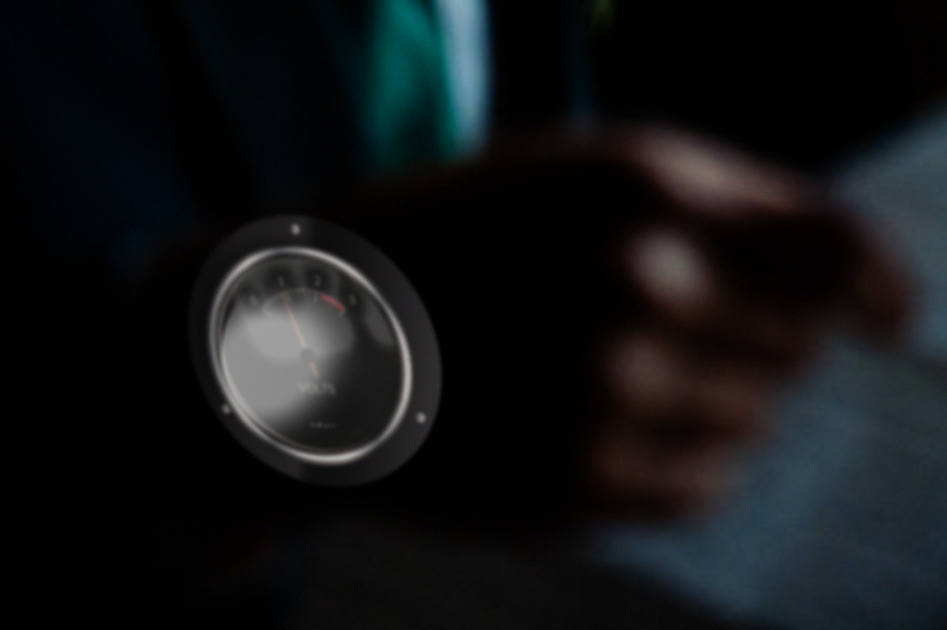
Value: 1V
